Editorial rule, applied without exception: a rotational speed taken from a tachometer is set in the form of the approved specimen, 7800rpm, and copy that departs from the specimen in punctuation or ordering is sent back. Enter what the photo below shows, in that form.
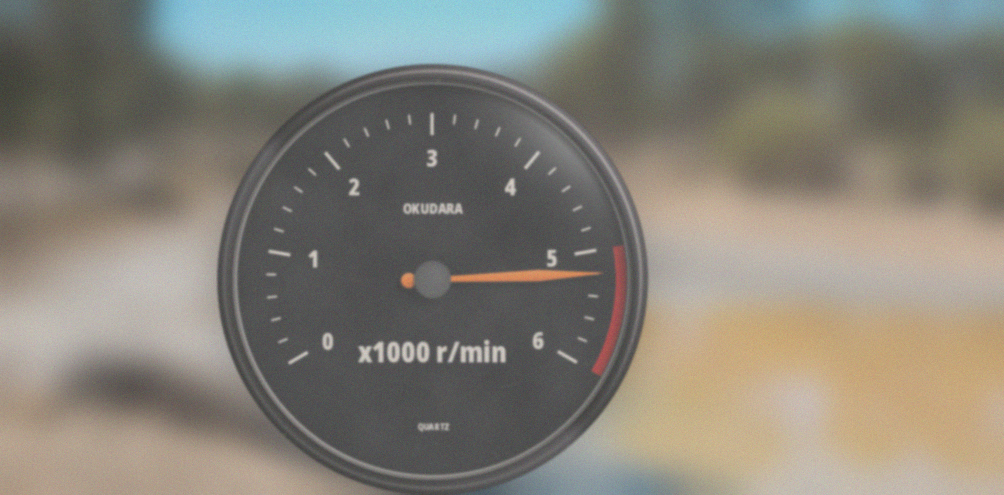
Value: 5200rpm
